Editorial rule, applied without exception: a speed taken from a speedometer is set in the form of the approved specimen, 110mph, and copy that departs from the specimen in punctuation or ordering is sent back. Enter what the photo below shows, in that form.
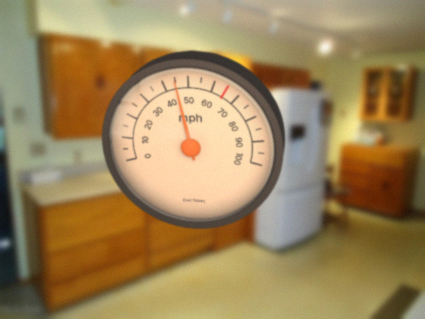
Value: 45mph
